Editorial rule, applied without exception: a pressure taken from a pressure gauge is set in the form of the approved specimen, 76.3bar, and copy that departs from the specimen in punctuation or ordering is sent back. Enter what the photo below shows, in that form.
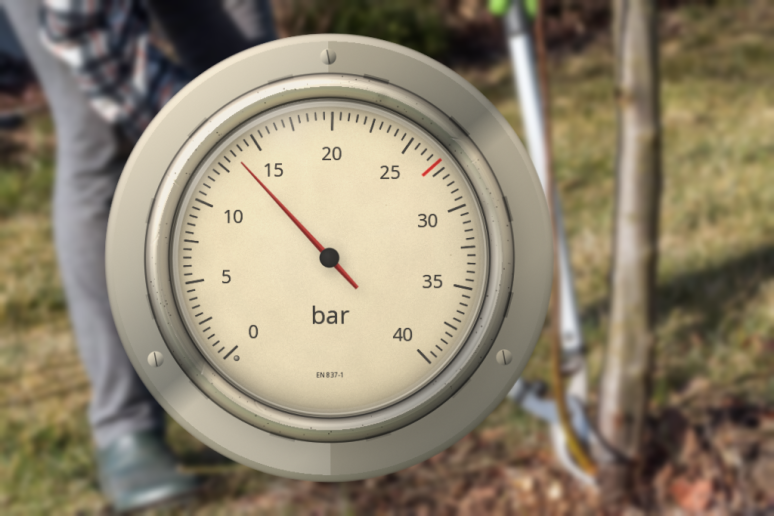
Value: 13.5bar
